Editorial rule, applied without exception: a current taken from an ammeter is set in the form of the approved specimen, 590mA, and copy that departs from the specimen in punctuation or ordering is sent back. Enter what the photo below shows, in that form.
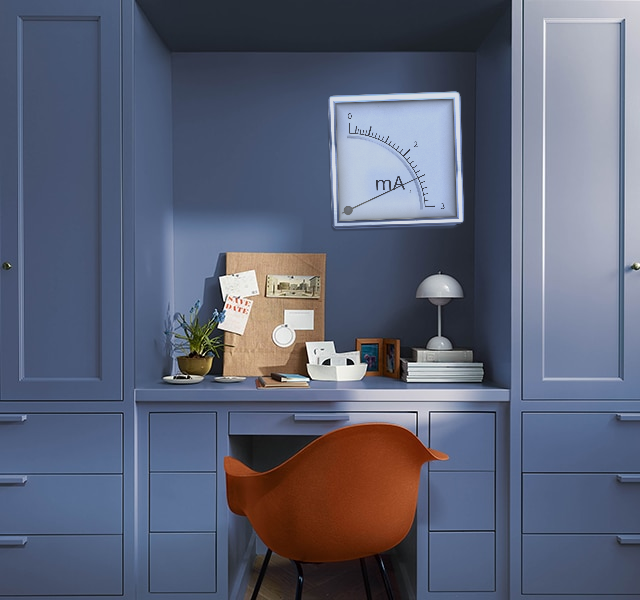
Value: 2.5mA
